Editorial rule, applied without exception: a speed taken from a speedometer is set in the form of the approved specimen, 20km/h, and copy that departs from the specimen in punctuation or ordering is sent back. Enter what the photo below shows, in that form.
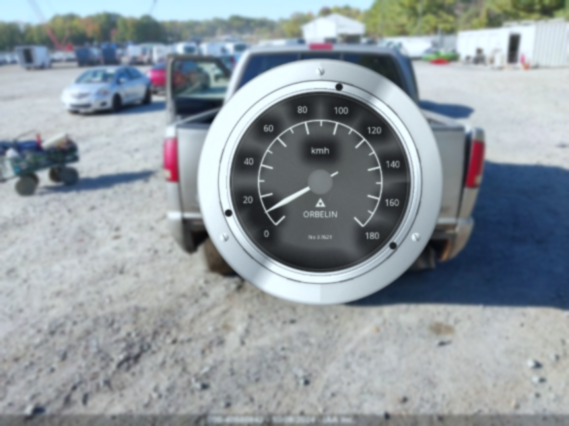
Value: 10km/h
